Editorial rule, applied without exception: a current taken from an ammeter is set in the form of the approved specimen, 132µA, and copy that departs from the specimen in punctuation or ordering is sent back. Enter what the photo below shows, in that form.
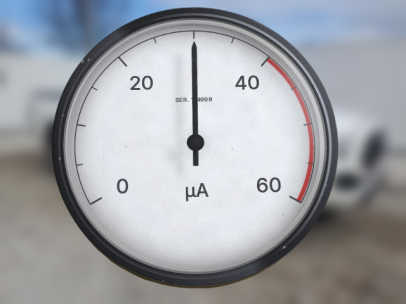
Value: 30µA
